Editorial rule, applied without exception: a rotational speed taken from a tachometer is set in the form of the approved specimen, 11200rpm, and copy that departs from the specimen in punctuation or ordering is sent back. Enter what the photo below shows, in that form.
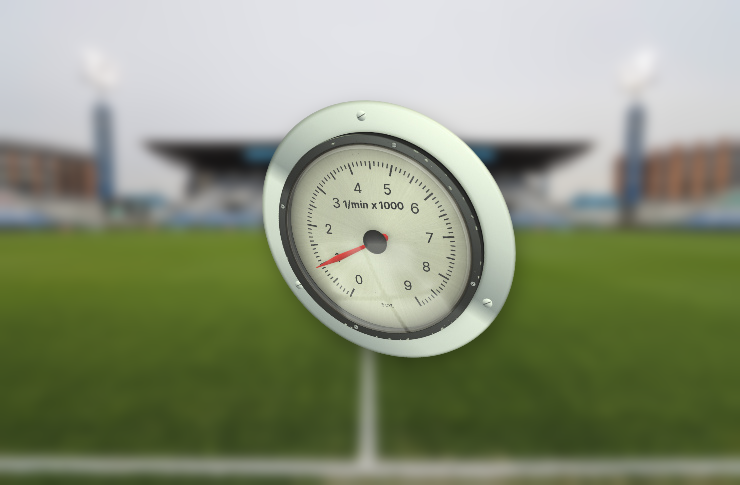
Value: 1000rpm
